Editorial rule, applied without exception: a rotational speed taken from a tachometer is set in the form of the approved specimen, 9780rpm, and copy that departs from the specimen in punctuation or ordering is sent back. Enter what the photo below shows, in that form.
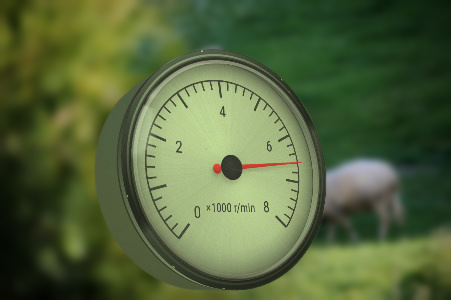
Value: 6600rpm
